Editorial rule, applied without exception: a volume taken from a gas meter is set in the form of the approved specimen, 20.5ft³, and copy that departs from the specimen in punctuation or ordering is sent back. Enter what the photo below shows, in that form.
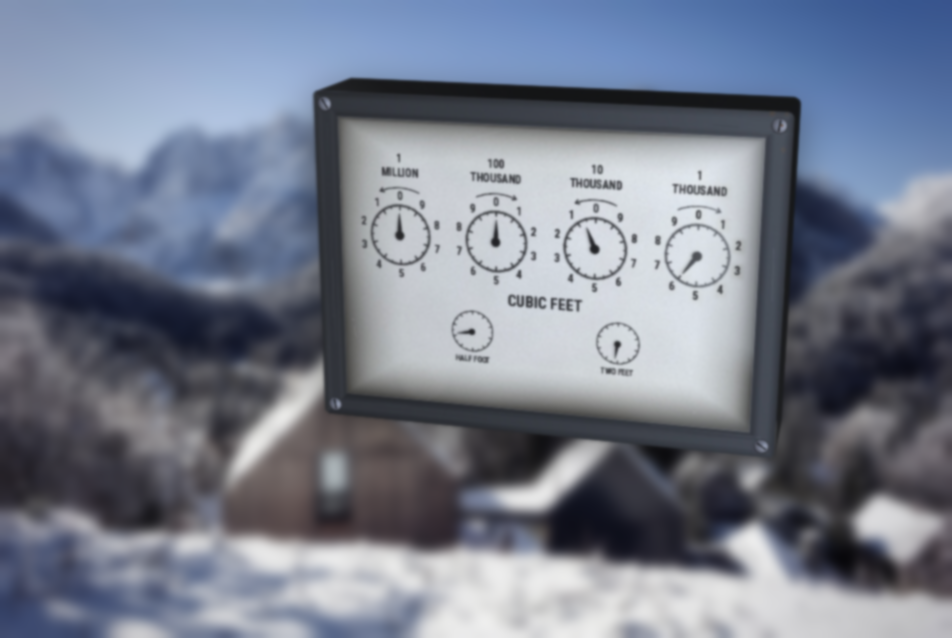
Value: 600ft³
